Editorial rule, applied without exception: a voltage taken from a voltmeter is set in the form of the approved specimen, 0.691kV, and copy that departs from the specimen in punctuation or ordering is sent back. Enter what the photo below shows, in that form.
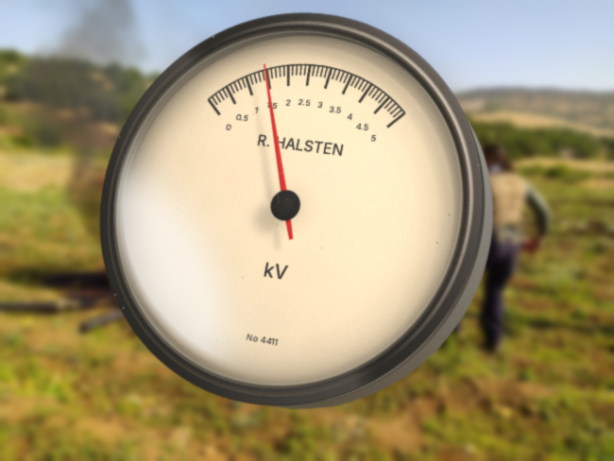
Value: 1.5kV
